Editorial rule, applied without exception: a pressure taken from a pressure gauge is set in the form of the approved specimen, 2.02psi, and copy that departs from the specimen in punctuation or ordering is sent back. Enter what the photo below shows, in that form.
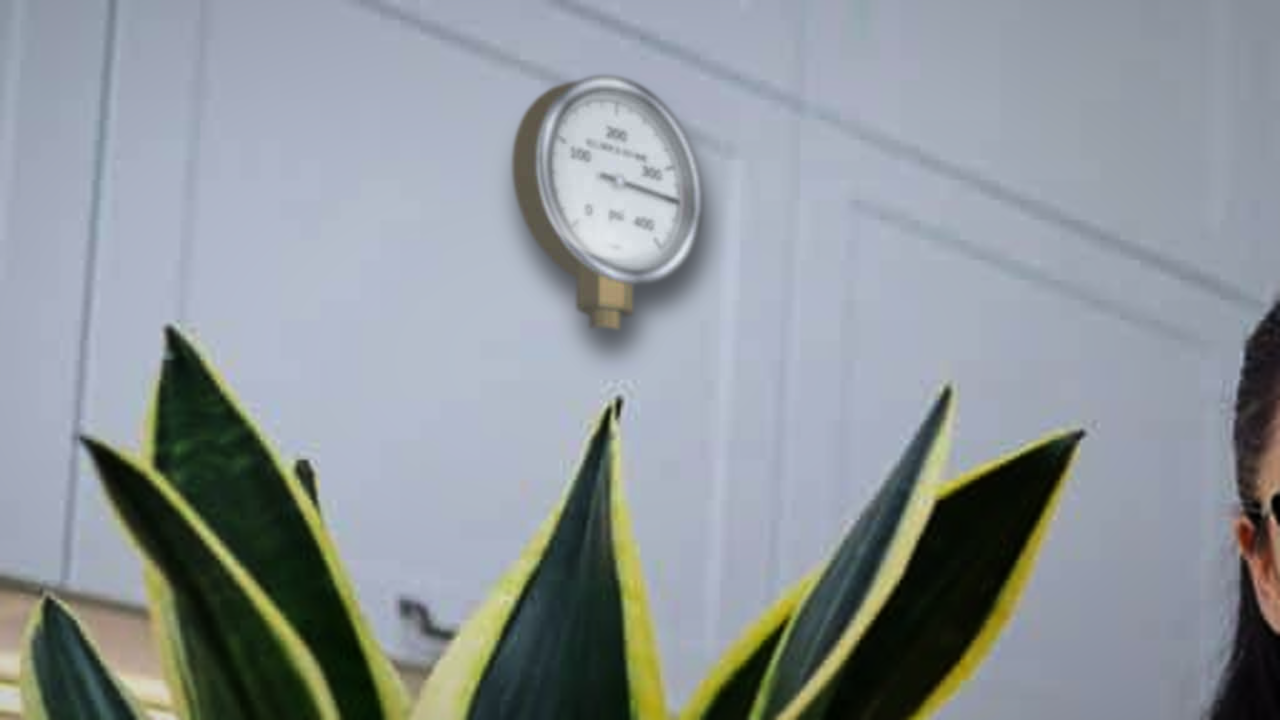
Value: 340psi
